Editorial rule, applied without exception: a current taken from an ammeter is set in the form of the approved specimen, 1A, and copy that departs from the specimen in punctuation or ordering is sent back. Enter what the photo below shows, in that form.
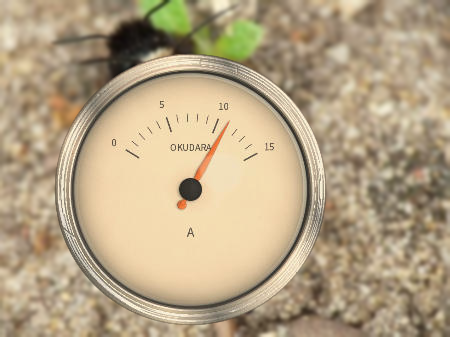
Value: 11A
